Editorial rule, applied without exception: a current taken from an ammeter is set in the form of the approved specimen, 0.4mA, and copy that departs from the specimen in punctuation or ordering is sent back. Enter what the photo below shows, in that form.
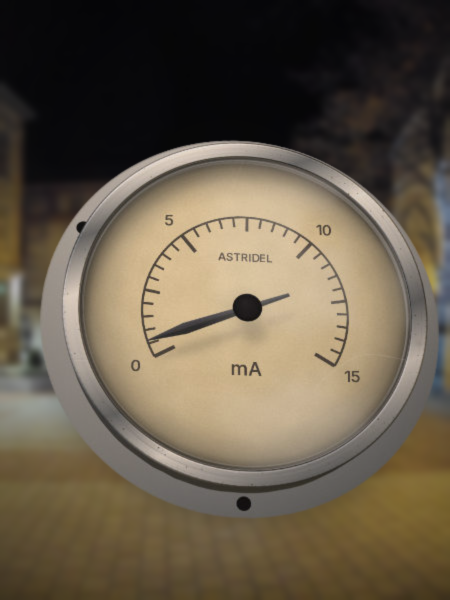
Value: 0.5mA
